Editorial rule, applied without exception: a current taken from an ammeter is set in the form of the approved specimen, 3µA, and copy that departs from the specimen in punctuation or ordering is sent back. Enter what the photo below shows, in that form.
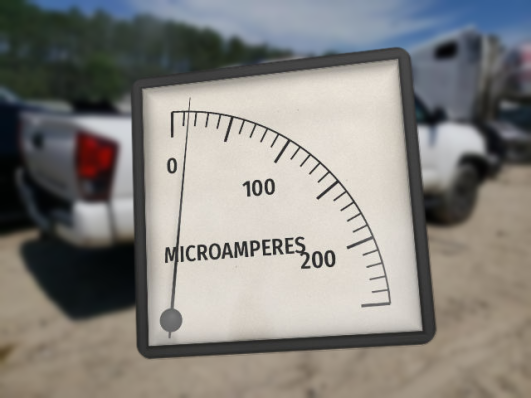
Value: 15µA
